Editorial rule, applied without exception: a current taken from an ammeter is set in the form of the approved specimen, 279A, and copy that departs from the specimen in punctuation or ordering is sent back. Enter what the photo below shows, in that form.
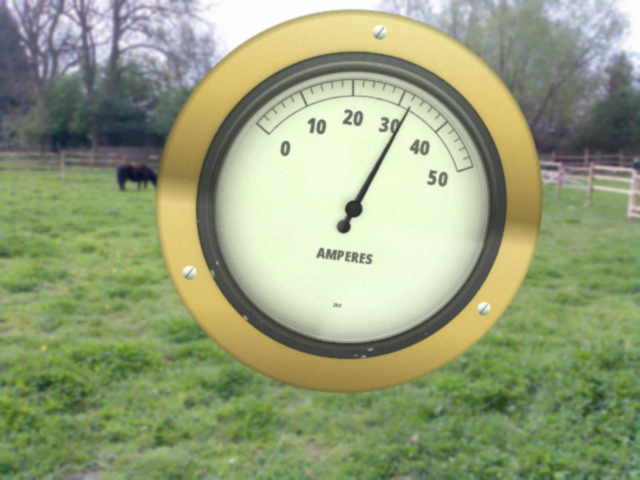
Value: 32A
